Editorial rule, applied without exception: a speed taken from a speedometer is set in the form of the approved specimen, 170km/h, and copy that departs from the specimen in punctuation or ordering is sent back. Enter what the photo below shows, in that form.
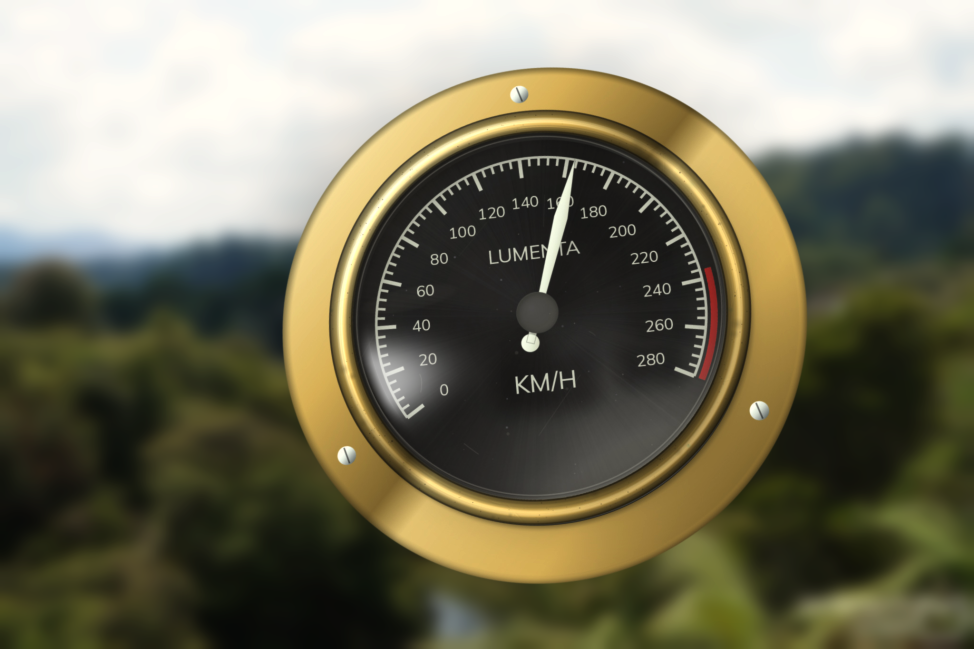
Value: 164km/h
